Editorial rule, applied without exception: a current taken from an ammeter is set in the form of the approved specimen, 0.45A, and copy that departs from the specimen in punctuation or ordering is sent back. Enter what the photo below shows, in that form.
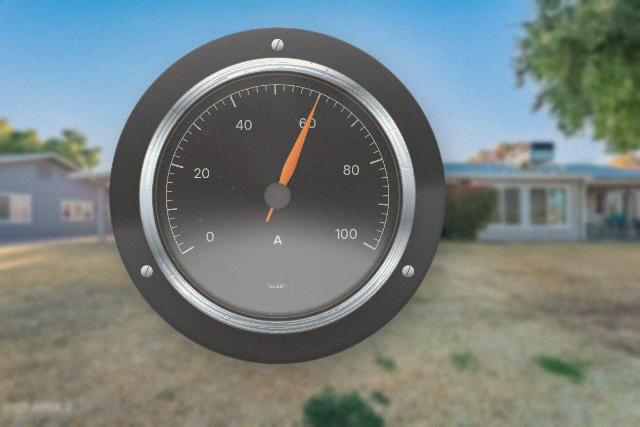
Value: 60A
